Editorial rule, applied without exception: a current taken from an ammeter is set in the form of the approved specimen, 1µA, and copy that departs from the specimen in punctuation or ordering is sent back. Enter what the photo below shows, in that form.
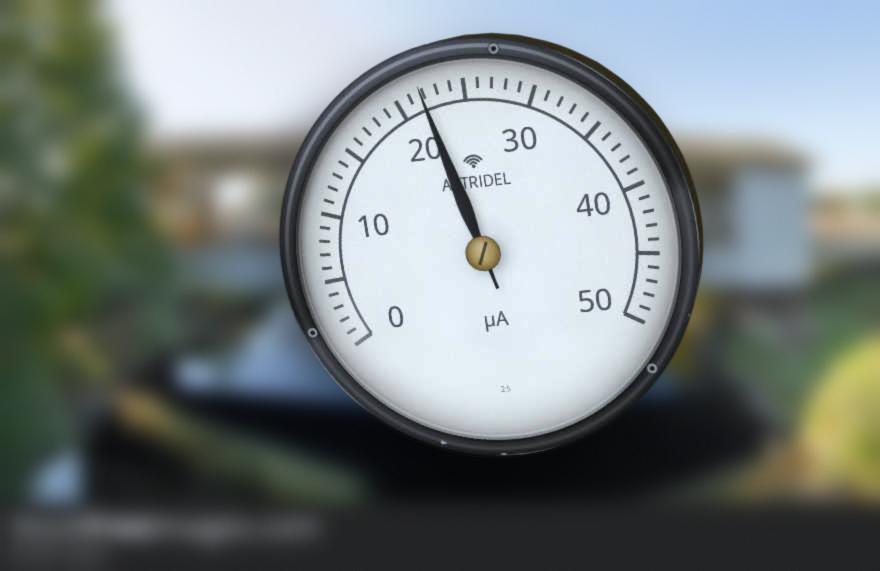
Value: 22µA
